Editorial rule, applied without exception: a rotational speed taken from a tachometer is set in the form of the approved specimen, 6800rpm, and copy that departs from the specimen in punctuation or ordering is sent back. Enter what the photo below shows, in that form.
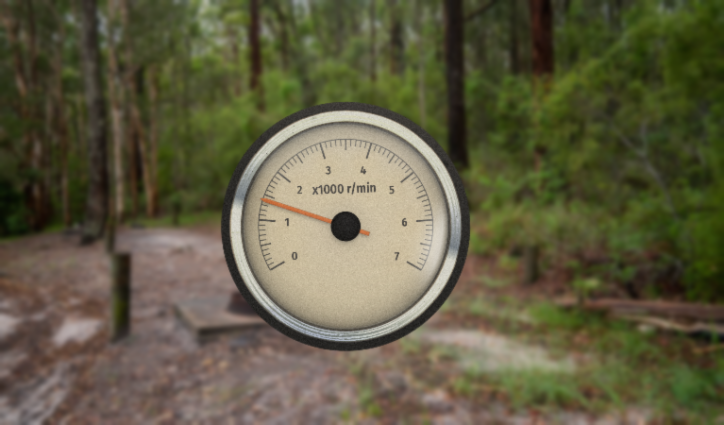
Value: 1400rpm
